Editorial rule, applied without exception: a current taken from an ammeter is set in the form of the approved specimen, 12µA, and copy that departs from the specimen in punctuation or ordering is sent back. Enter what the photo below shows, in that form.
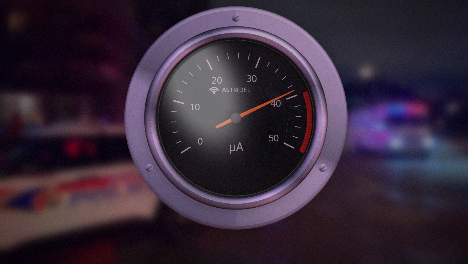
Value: 39µA
